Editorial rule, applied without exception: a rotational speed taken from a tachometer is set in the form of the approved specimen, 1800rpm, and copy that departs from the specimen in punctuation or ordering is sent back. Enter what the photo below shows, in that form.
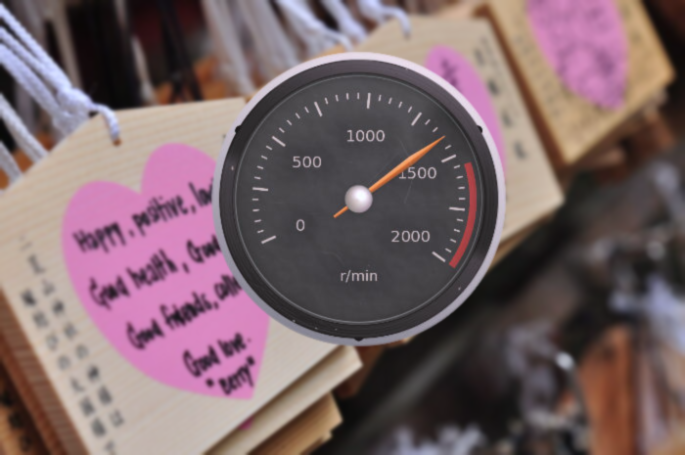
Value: 1400rpm
